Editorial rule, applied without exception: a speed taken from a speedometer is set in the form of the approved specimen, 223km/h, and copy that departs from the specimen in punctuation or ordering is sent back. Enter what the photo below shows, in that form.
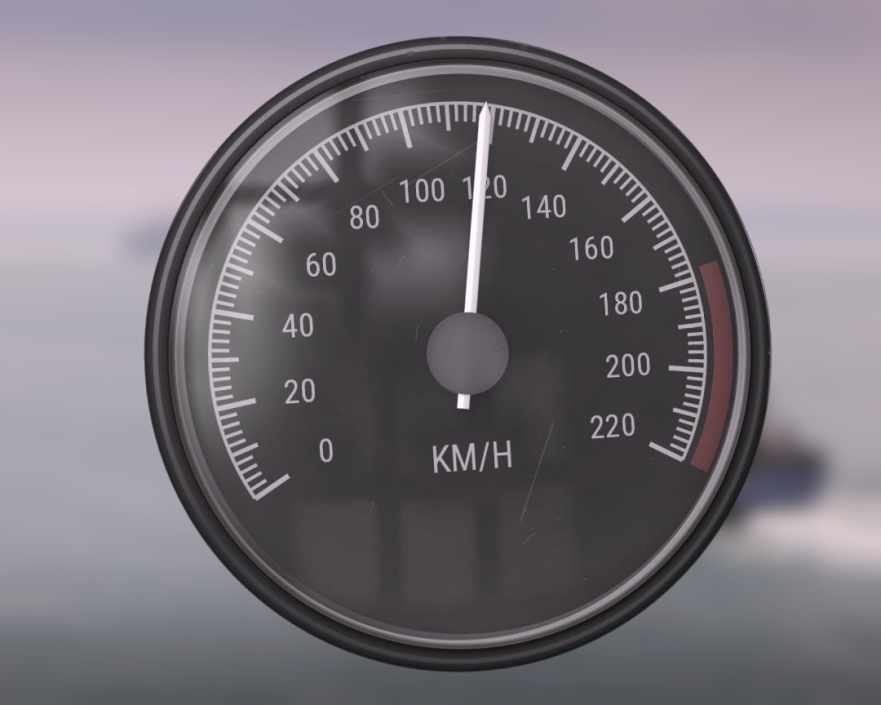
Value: 118km/h
